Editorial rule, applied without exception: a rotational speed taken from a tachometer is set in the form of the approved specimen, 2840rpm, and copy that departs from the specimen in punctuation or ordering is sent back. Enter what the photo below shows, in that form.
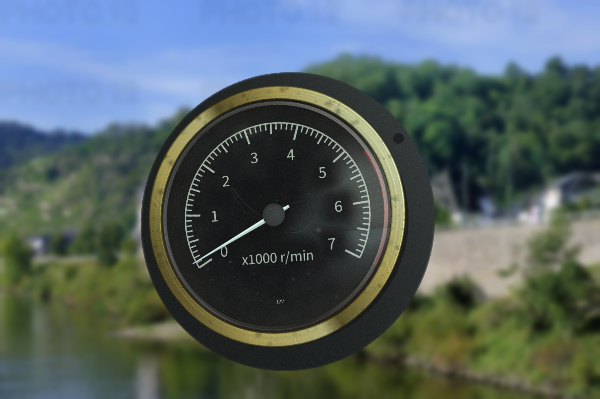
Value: 100rpm
